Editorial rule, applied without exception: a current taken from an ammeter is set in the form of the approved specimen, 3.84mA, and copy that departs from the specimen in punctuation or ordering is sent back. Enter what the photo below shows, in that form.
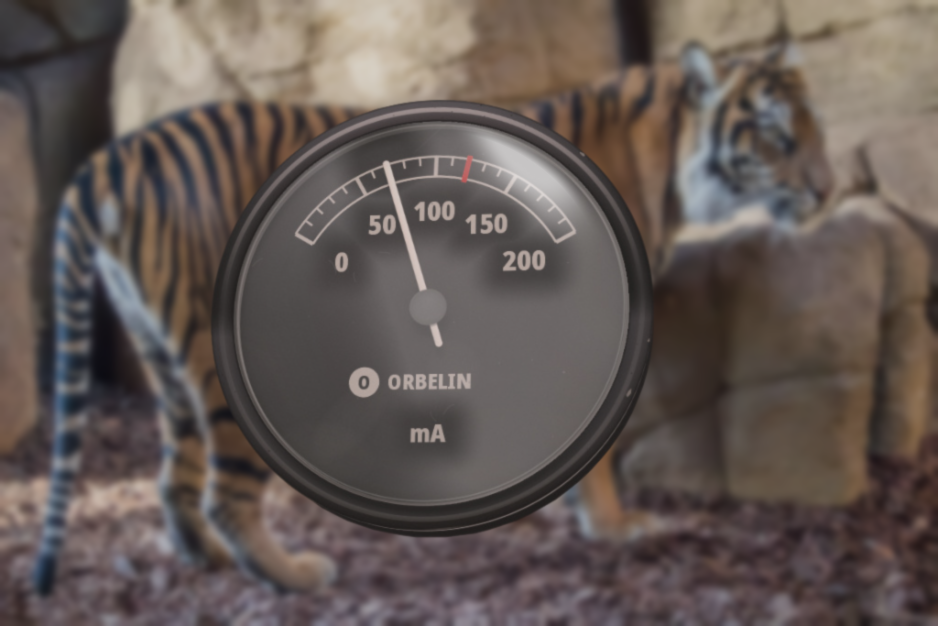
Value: 70mA
